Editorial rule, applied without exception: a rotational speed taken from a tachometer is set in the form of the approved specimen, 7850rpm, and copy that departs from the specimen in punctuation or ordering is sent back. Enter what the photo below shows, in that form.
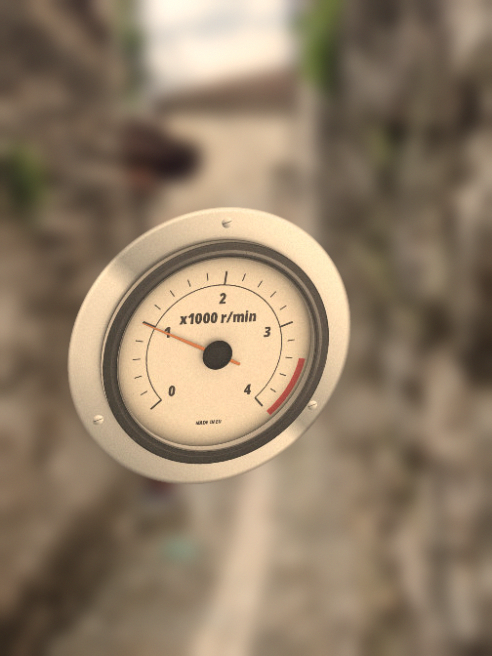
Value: 1000rpm
